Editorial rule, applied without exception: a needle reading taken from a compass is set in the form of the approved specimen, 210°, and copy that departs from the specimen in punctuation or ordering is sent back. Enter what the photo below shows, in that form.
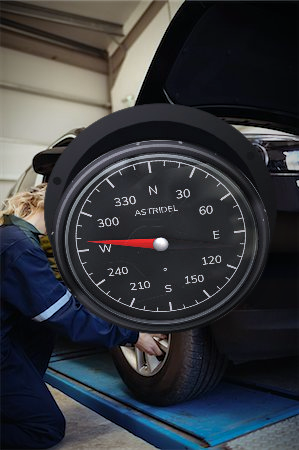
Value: 280°
